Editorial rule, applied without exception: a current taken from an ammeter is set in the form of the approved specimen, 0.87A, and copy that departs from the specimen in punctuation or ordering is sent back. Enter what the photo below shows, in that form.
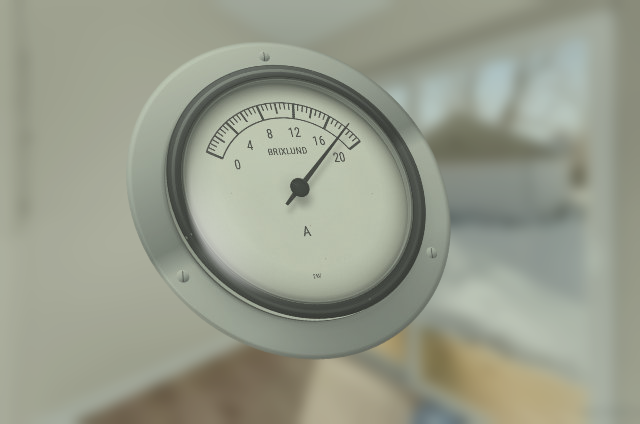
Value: 18A
